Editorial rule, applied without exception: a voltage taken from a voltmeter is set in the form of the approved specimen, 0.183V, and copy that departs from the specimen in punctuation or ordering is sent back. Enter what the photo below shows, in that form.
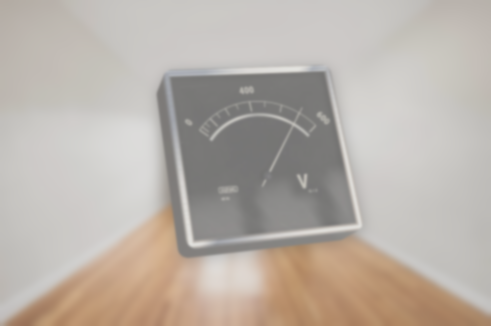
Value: 550V
